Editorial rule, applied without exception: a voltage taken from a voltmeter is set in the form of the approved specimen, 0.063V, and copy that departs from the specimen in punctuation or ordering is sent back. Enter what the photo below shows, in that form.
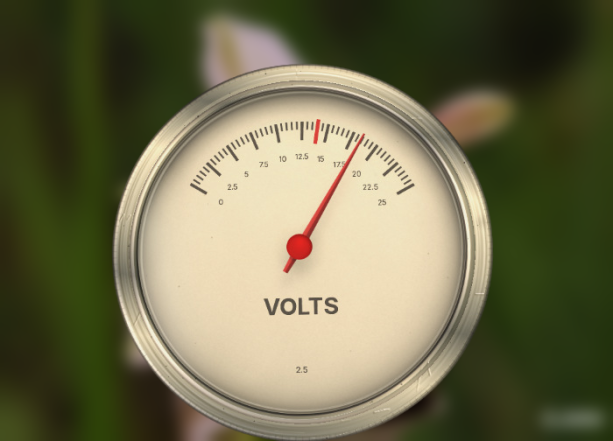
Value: 18.5V
